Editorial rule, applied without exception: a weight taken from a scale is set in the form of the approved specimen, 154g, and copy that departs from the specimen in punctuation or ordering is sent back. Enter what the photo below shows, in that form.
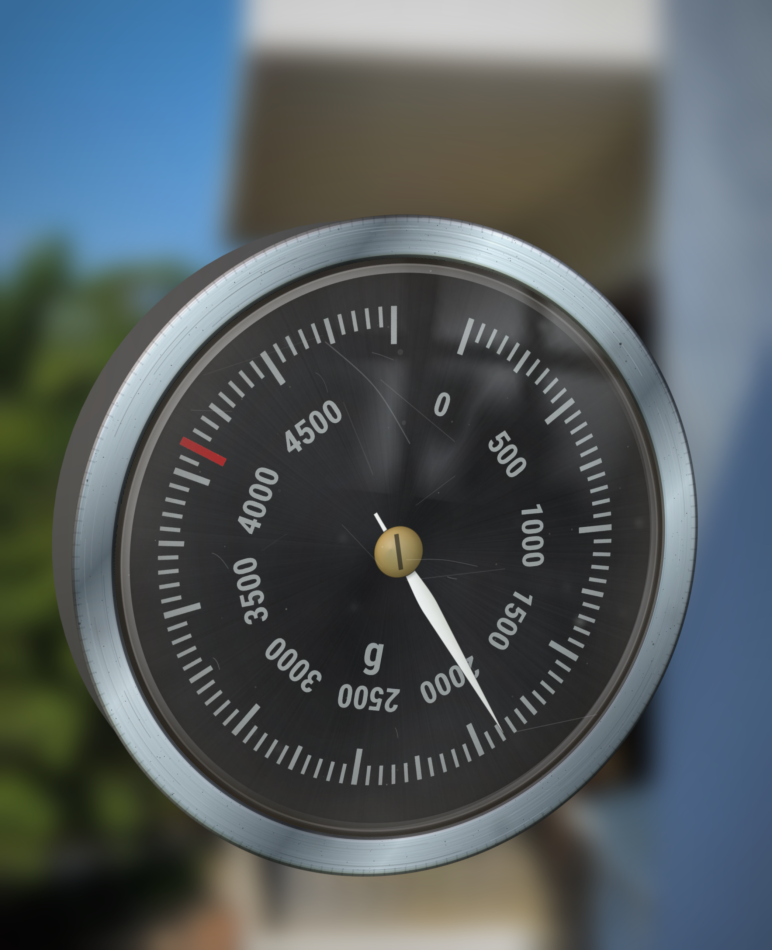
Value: 1900g
